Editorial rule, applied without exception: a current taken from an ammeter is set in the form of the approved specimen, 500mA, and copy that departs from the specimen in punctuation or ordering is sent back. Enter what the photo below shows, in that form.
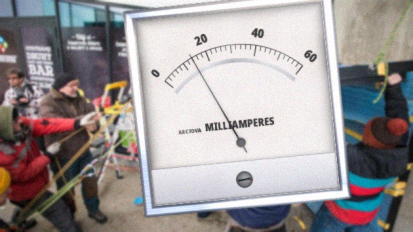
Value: 14mA
